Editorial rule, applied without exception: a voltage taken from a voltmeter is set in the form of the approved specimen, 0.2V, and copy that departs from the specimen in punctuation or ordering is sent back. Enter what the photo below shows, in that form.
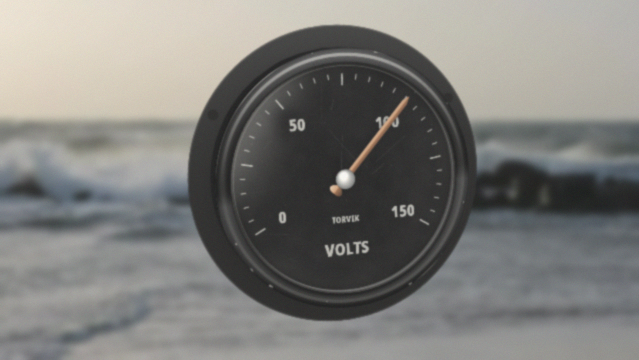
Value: 100V
